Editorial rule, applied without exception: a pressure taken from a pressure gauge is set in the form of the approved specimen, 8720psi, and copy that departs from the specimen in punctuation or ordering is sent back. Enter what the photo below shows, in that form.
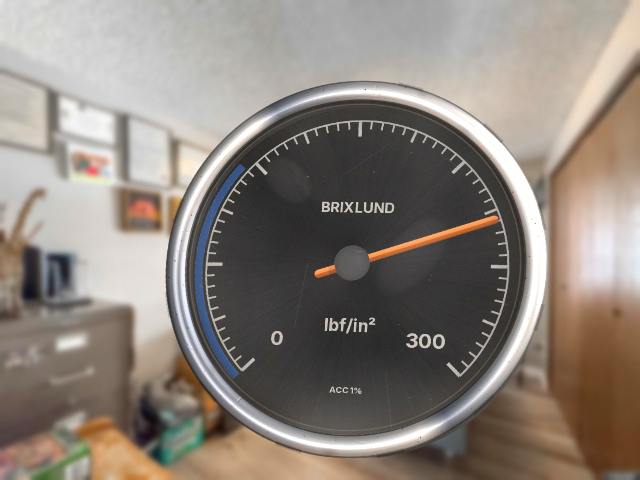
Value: 230psi
